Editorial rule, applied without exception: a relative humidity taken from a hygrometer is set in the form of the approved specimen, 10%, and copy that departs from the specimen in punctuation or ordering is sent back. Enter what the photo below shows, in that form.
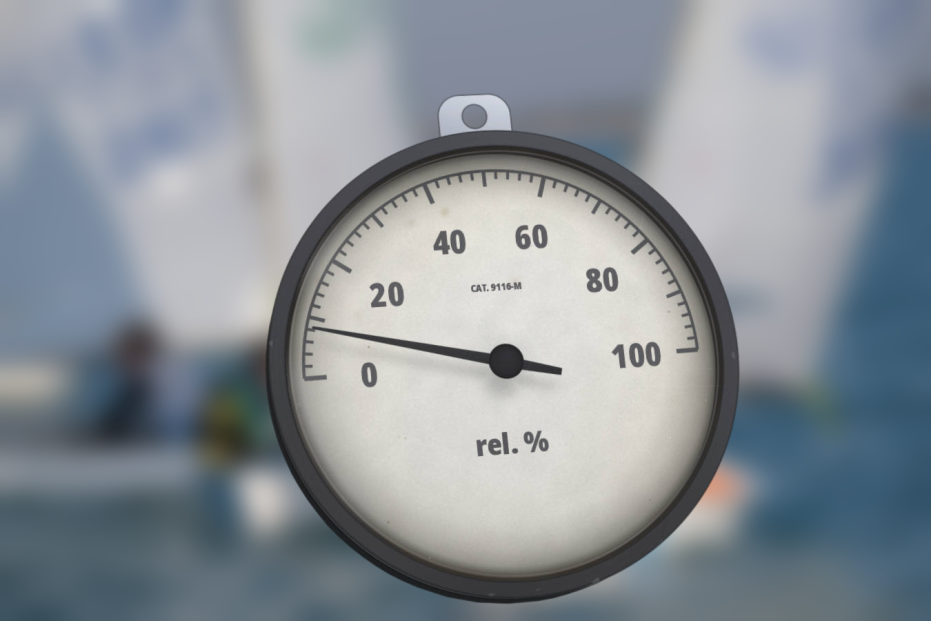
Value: 8%
